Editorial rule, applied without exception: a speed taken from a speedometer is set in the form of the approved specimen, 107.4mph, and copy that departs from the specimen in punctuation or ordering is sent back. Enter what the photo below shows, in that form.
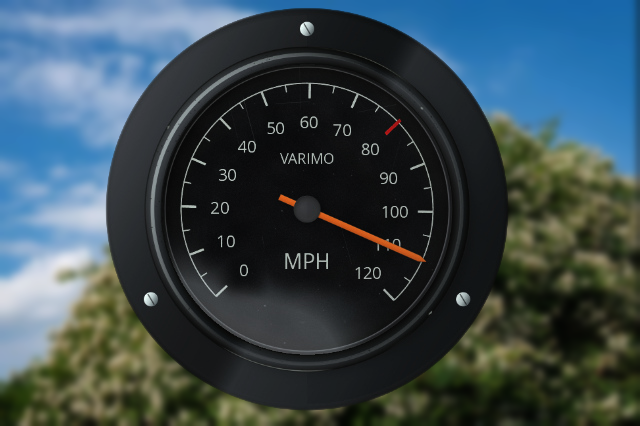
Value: 110mph
